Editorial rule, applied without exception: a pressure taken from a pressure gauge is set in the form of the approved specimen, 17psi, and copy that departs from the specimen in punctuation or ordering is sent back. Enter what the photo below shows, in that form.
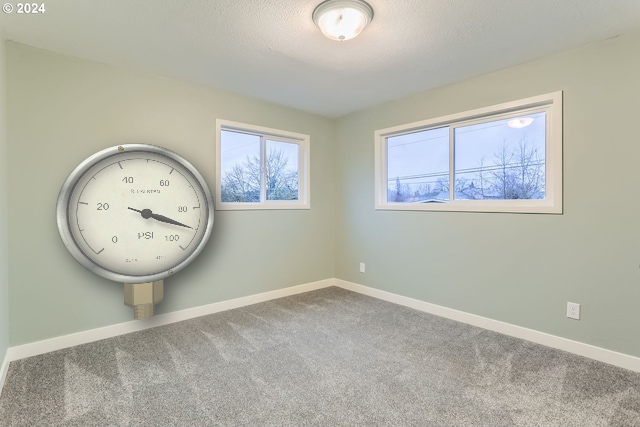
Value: 90psi
